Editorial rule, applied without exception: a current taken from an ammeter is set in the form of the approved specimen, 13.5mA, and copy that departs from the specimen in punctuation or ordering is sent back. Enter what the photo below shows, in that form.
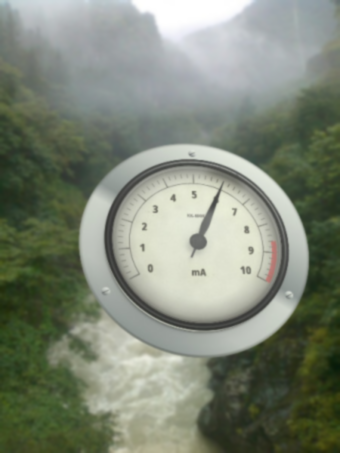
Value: 6mA
